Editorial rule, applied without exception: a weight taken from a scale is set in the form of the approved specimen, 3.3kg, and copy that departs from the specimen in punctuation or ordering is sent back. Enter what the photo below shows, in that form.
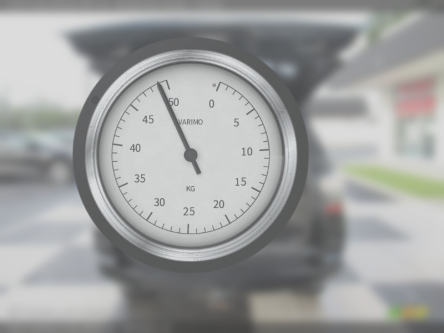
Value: 49kg
